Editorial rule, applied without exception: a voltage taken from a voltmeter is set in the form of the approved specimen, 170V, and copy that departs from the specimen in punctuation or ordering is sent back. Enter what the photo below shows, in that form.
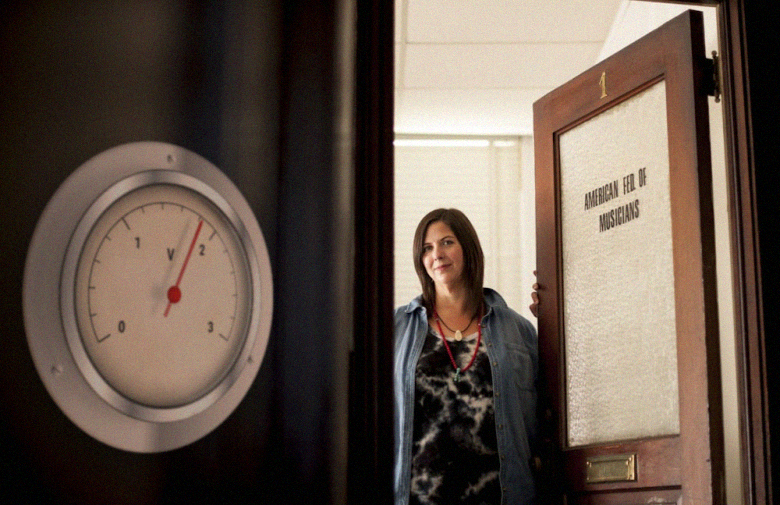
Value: 1.8V
